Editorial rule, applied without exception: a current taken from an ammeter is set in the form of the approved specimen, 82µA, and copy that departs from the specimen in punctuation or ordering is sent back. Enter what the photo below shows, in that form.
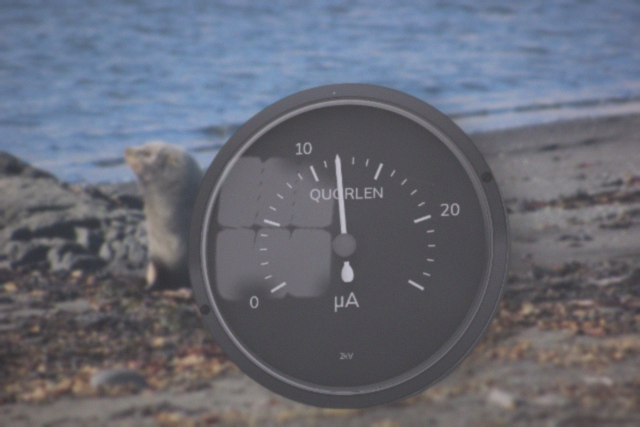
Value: 12µA
